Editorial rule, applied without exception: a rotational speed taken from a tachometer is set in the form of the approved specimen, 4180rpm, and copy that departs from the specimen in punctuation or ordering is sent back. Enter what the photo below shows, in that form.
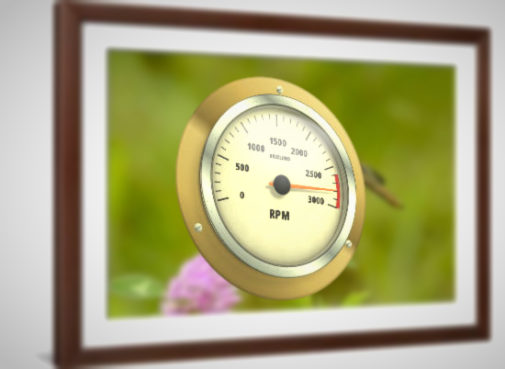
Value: 2800rpm
